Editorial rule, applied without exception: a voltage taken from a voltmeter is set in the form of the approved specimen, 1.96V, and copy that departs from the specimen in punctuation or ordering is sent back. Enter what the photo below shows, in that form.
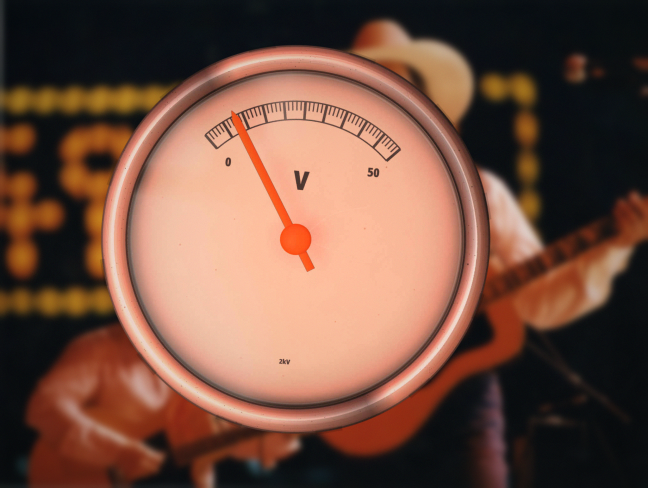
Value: 8V
